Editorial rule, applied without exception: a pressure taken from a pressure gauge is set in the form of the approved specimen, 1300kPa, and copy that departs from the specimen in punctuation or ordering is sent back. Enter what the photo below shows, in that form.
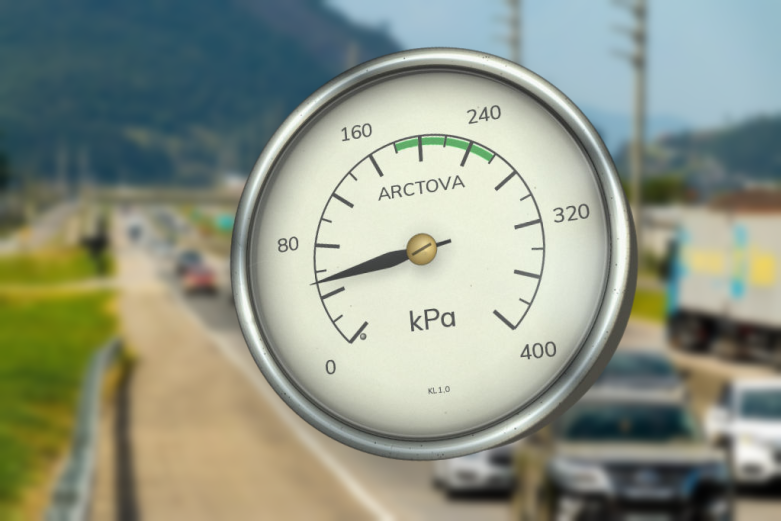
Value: 50kPa
